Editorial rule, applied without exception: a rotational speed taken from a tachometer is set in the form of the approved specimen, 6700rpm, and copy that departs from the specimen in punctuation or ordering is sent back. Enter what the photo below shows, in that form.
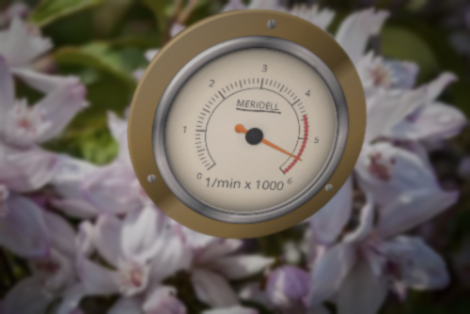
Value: 5500rpm
